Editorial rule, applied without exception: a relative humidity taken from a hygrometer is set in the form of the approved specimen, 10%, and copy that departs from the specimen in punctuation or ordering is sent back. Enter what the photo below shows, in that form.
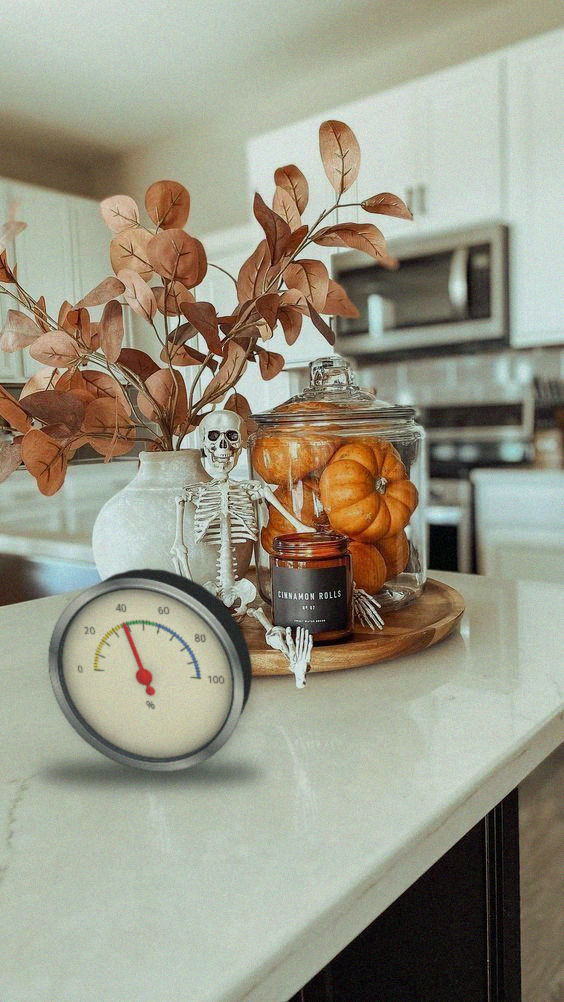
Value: 40%
